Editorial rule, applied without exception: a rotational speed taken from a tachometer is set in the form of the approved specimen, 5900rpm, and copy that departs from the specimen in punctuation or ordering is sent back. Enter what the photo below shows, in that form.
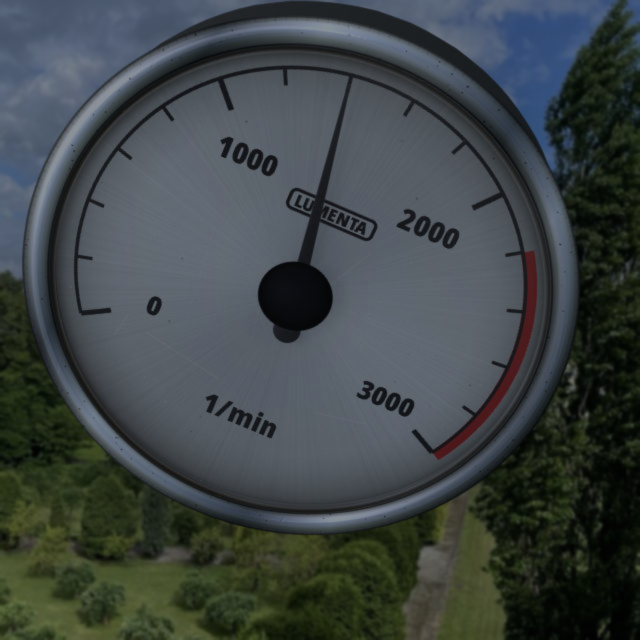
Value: 1400rpm
